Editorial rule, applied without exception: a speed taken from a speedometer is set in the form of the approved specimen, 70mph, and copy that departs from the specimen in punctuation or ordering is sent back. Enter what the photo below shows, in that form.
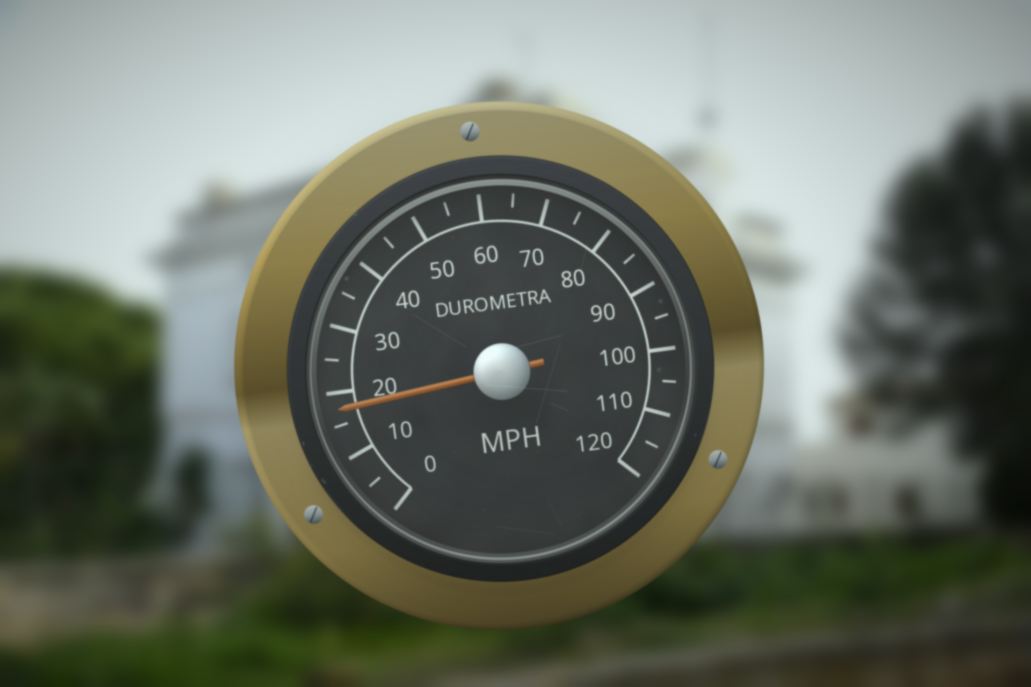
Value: 17.5mph
